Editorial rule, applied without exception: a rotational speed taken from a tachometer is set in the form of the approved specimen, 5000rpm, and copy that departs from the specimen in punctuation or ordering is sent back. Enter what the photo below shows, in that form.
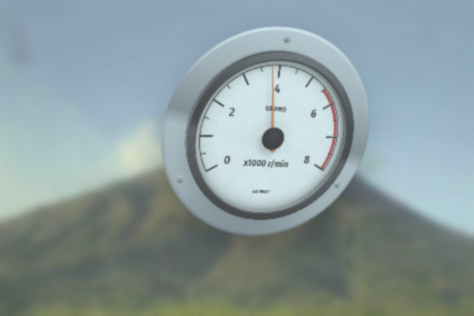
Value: 3750rpm
